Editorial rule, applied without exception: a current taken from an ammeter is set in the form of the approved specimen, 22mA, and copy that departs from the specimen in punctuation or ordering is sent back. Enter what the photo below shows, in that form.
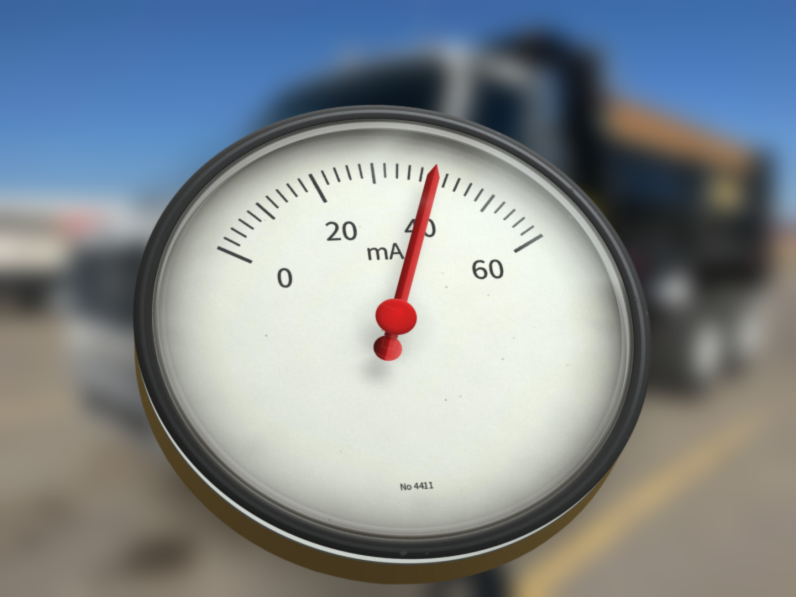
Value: 40mA
